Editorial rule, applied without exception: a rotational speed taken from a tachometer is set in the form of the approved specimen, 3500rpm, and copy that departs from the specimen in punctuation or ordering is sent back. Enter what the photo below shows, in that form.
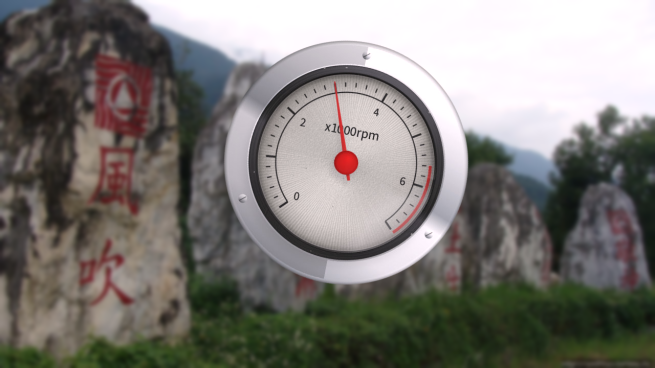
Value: 3000rpm
